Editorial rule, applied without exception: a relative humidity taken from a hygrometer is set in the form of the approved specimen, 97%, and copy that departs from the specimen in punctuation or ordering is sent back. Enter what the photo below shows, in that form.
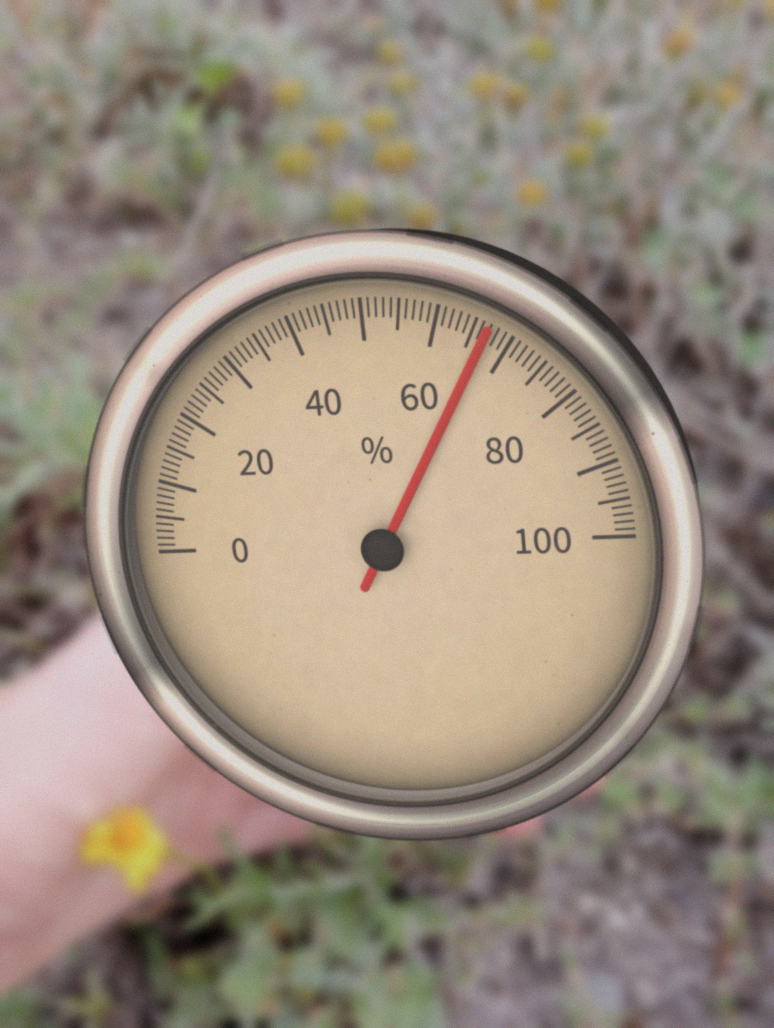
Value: 67%
